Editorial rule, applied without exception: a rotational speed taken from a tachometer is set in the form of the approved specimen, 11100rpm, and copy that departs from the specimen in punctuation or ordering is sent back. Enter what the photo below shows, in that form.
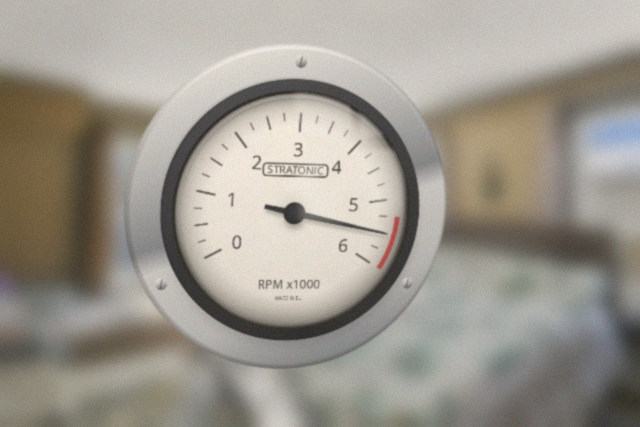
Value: 5500rpm
